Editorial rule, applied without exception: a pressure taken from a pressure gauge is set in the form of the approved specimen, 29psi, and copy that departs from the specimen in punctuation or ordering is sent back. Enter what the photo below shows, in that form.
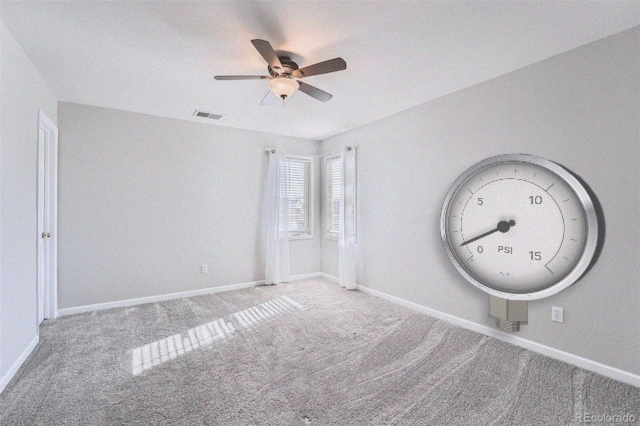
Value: 1psi
